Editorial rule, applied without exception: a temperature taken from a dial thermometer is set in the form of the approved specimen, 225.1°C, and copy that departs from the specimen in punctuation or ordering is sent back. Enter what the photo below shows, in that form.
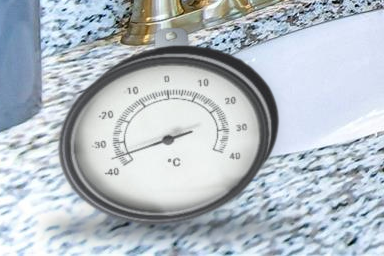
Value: -35°C
